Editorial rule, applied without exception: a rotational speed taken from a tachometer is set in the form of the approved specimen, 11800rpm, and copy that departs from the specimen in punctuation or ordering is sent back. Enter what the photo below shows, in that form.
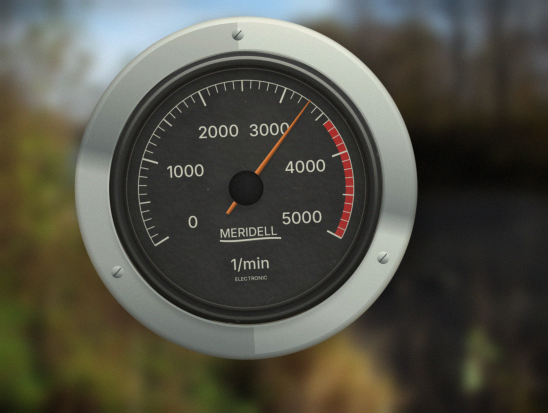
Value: 3300rpm
